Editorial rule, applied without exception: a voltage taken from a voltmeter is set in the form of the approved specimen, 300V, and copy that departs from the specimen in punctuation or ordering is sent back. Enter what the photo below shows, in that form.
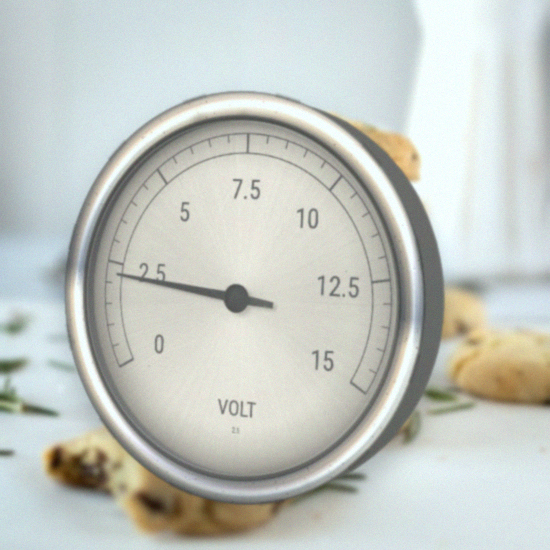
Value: 2.25V
